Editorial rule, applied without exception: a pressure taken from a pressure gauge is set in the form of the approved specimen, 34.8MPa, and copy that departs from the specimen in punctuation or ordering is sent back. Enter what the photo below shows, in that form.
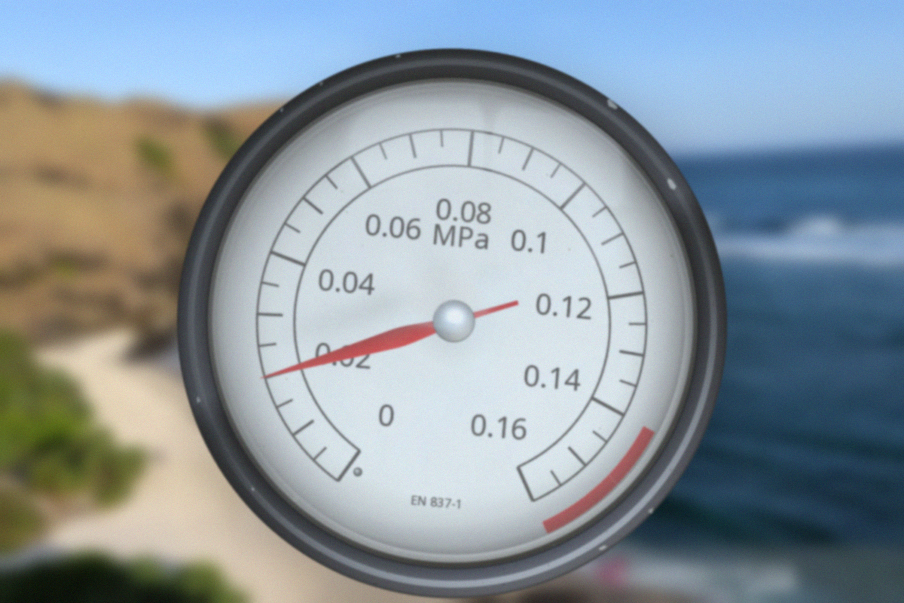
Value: 0.02MPa
